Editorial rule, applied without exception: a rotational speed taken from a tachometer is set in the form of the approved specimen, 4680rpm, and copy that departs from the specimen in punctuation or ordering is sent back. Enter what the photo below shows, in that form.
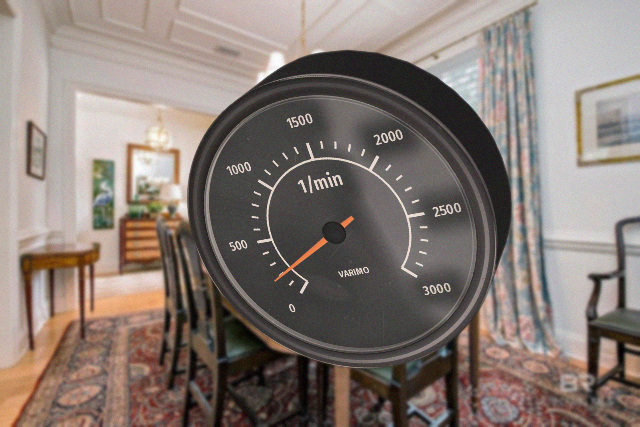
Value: 200rpm
